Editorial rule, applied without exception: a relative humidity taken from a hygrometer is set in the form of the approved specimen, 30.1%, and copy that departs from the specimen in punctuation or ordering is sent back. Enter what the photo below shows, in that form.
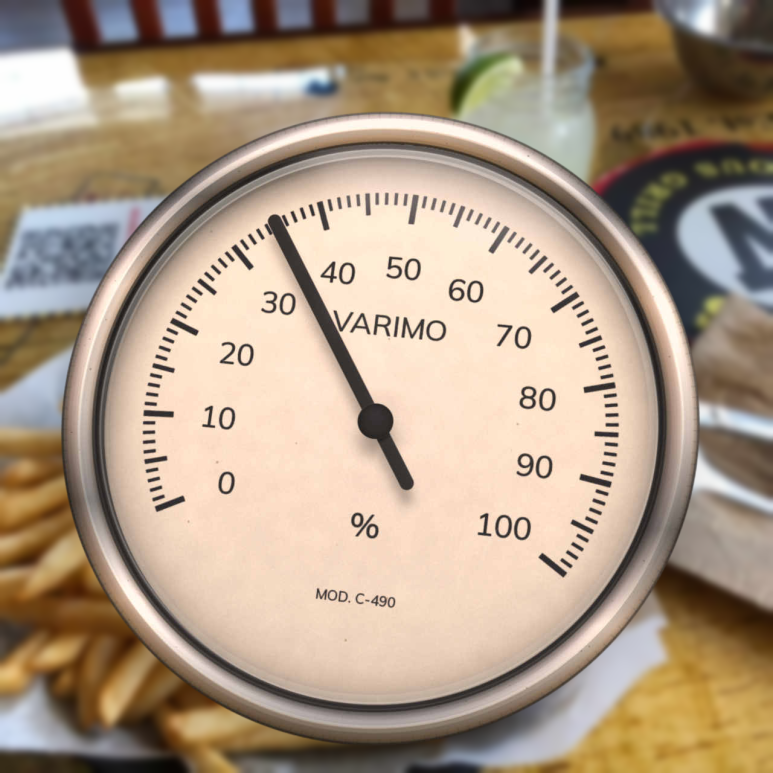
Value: 35%
